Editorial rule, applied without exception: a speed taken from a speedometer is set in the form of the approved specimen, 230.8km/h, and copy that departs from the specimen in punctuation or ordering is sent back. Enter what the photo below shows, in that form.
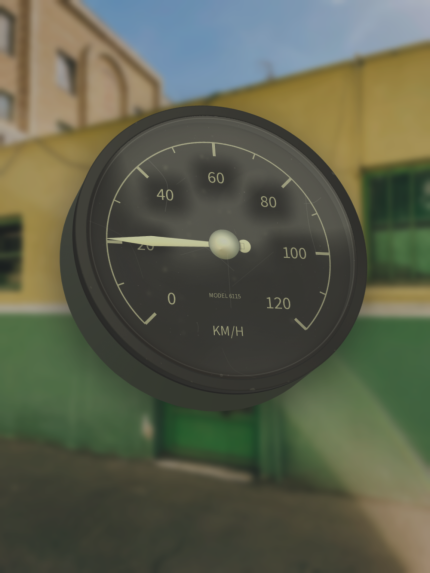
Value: 20km/h
